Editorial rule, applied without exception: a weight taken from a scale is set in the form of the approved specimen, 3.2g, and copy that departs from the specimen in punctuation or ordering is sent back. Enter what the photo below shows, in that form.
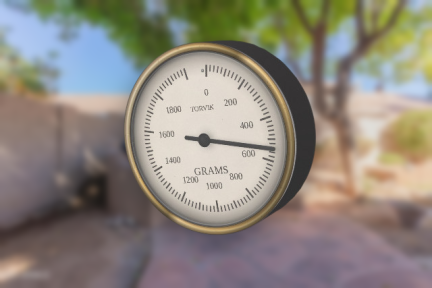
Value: 540g
